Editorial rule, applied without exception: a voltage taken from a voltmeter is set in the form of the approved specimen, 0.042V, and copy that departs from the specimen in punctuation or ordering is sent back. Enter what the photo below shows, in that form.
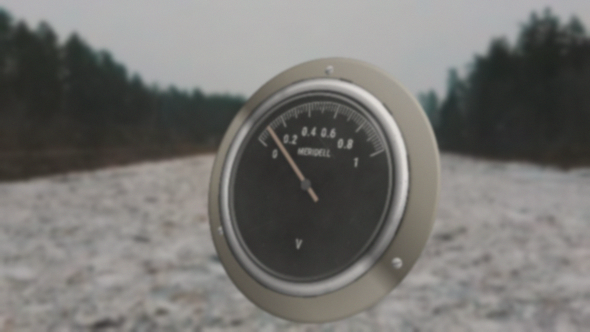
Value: 0.1V
